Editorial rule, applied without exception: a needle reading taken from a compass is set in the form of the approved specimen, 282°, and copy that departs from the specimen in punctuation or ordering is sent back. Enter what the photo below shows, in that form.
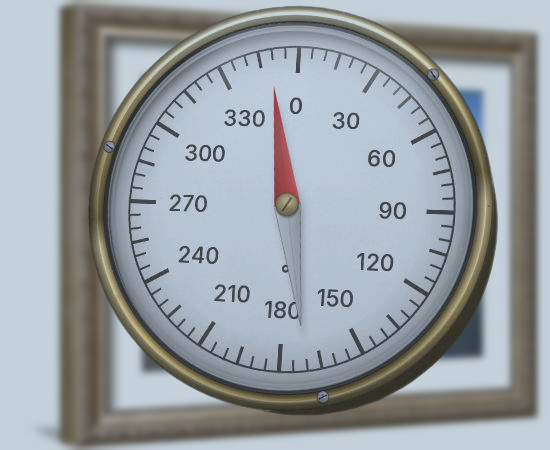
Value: 350°
